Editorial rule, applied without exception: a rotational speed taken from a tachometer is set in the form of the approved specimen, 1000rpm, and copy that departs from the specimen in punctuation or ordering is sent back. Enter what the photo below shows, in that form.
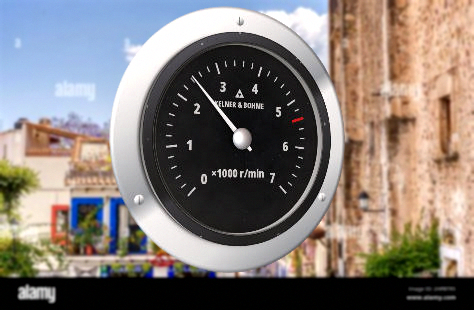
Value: 2400rpm
